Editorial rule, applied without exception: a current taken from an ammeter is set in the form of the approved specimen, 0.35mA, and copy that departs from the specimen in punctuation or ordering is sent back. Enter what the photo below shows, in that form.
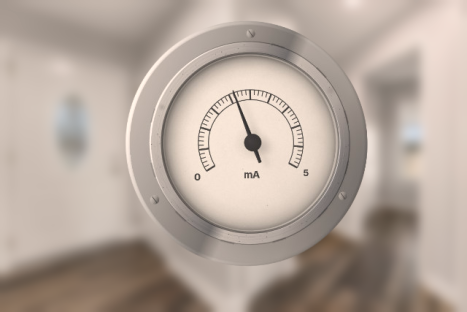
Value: 2.1mA
